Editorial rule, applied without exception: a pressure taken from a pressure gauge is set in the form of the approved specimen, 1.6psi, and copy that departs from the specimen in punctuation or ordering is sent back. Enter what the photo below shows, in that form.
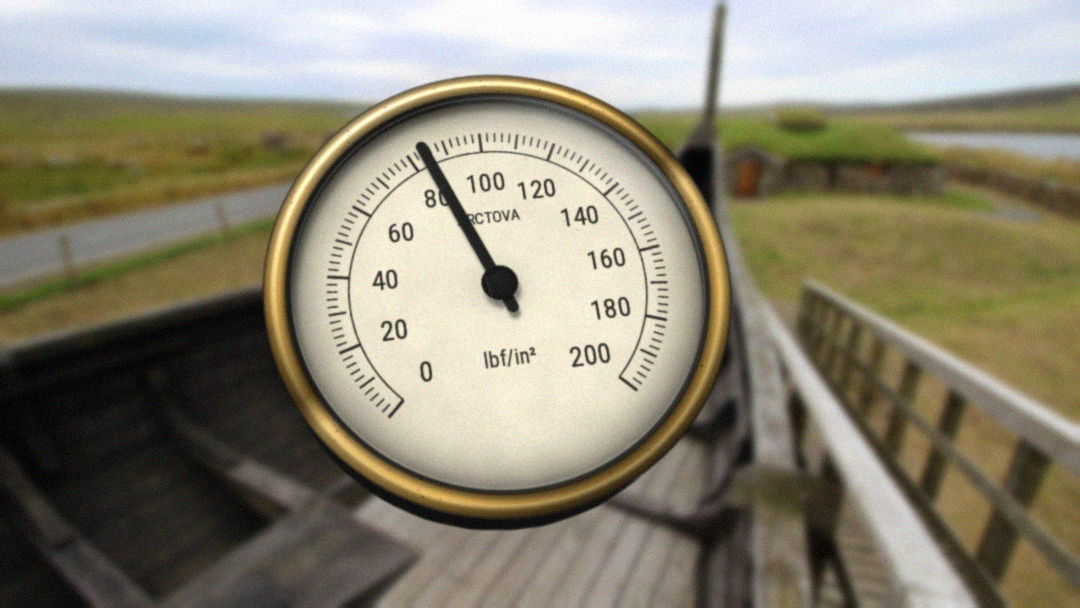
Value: 84psi
